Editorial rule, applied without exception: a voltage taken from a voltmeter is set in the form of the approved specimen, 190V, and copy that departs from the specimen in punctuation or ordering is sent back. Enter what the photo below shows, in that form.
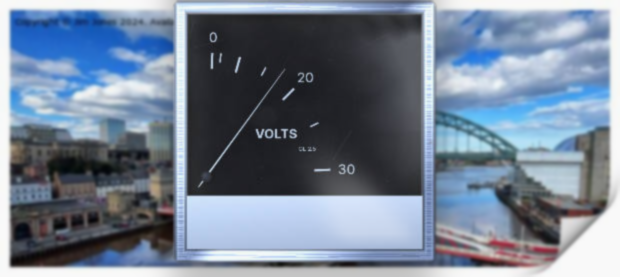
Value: 17.5V
